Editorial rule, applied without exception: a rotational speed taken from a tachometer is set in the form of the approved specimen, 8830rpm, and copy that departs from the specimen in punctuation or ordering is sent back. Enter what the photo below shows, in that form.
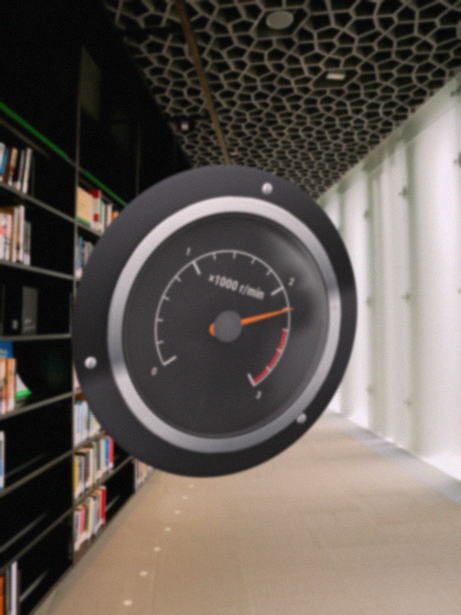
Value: 2200rpm
